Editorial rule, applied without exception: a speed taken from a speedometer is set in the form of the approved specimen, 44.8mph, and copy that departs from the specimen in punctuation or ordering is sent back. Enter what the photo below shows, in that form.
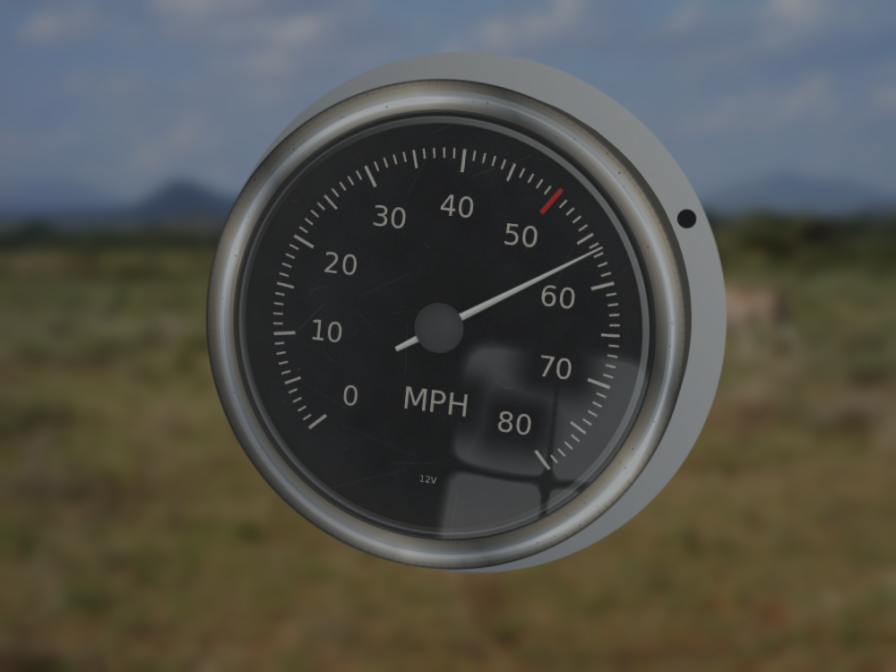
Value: 56.5mph
